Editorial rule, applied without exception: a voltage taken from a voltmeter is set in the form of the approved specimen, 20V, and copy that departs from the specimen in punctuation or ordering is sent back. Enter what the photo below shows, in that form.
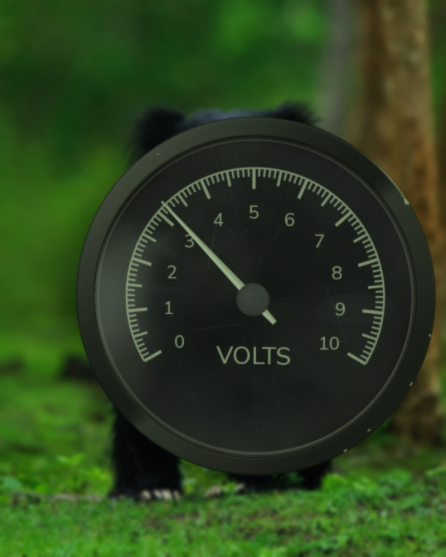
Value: 3.2V
